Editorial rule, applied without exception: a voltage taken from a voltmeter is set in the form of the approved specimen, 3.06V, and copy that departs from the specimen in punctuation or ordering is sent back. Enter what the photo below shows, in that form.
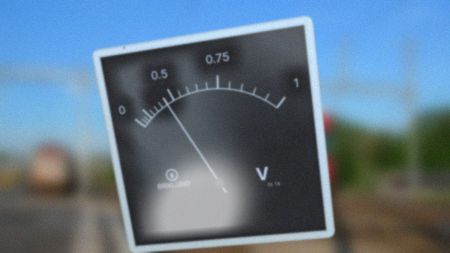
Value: 0.45V
